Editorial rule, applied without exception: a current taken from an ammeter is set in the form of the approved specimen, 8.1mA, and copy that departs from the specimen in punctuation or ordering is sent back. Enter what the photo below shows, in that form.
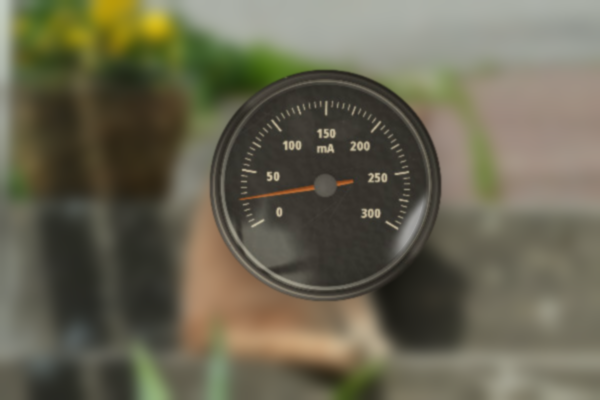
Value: 25mA
